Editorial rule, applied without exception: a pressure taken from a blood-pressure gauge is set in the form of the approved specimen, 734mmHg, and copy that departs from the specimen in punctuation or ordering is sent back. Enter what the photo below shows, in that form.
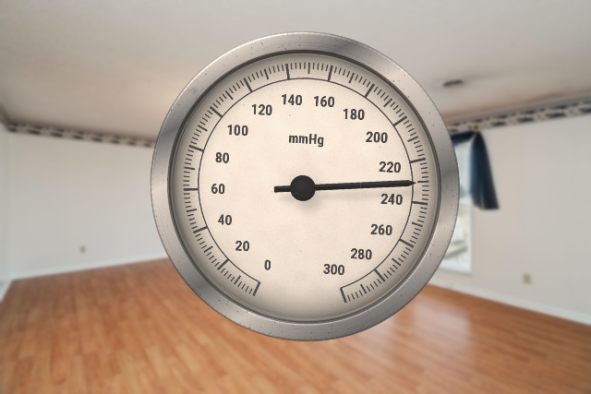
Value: 230mmHg
